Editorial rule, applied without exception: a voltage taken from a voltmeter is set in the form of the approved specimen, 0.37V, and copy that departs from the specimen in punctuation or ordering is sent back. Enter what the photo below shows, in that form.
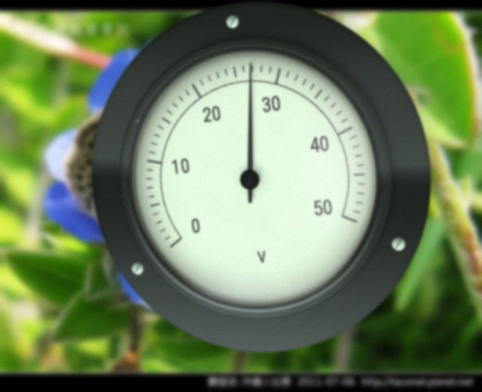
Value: 27V
